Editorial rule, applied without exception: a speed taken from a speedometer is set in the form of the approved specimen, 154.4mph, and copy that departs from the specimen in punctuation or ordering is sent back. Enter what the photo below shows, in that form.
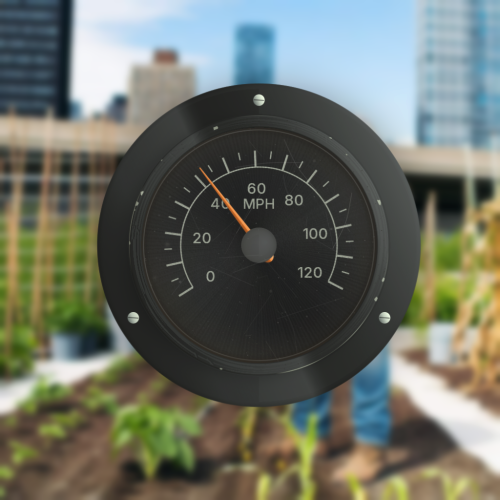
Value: 42.5mph
